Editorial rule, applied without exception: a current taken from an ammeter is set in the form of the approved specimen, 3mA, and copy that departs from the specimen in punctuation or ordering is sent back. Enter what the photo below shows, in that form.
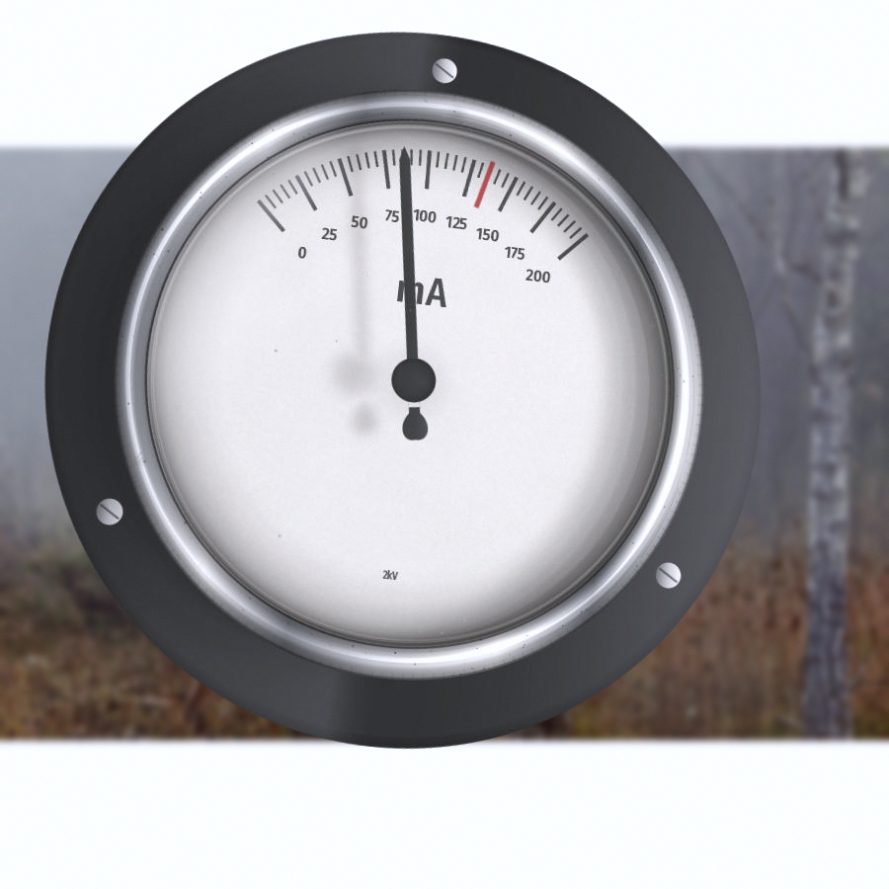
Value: 85mA
